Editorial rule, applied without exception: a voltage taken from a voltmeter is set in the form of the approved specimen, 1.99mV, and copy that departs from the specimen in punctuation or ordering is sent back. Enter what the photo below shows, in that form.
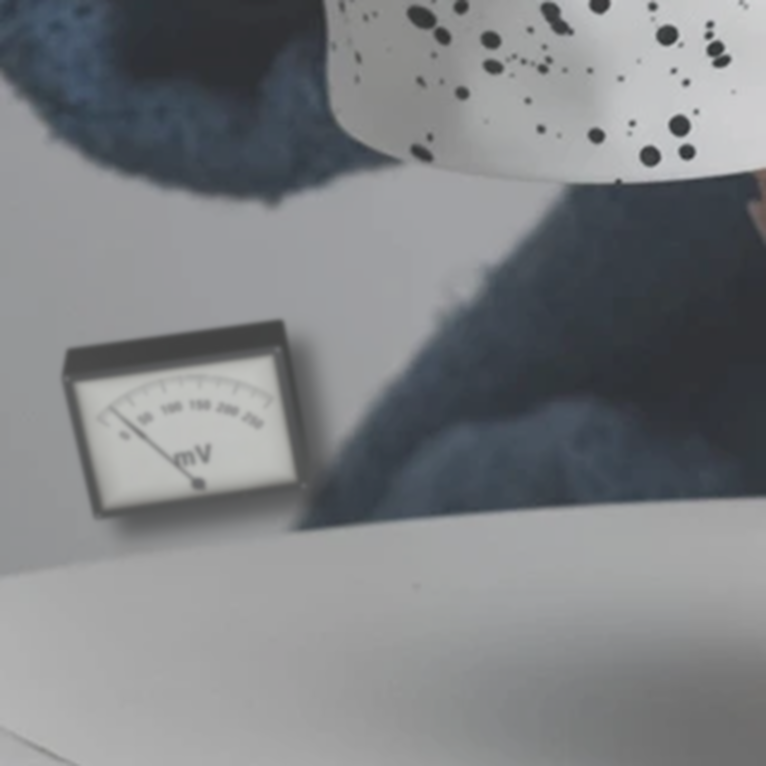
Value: 25mV
